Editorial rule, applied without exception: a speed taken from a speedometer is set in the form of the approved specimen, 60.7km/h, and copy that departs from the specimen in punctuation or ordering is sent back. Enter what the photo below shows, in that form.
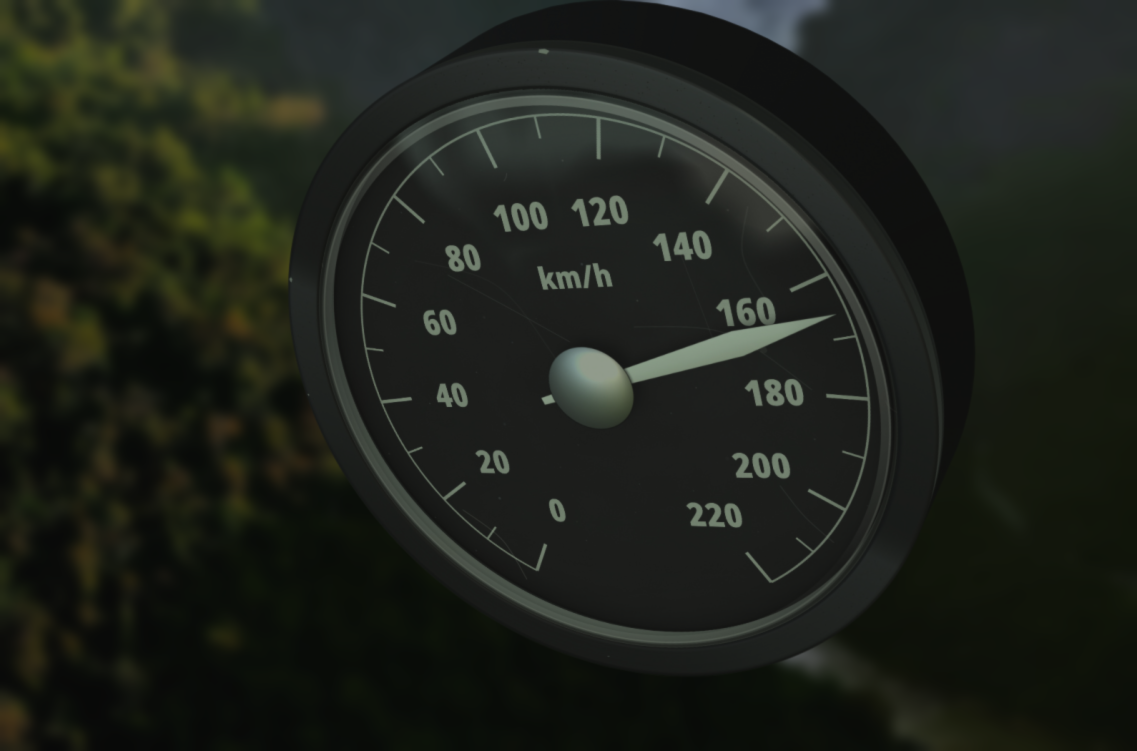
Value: 165km/h
